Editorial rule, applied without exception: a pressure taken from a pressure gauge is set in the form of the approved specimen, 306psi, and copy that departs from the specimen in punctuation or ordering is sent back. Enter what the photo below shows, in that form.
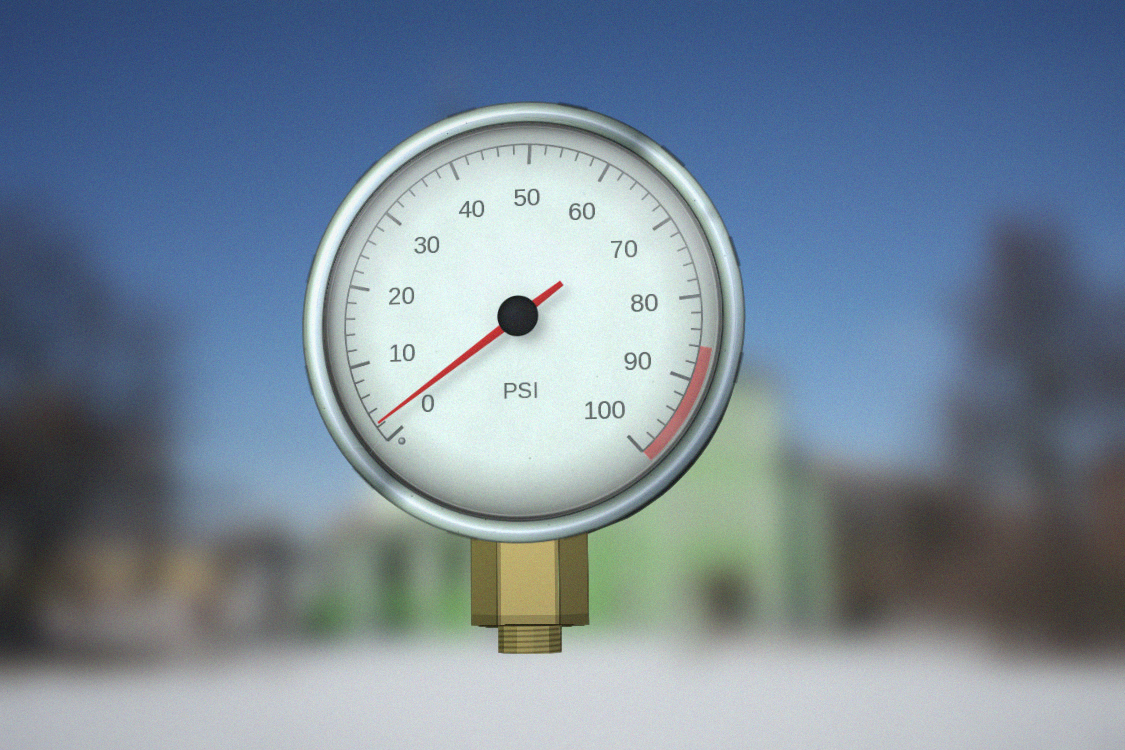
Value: 2psi
